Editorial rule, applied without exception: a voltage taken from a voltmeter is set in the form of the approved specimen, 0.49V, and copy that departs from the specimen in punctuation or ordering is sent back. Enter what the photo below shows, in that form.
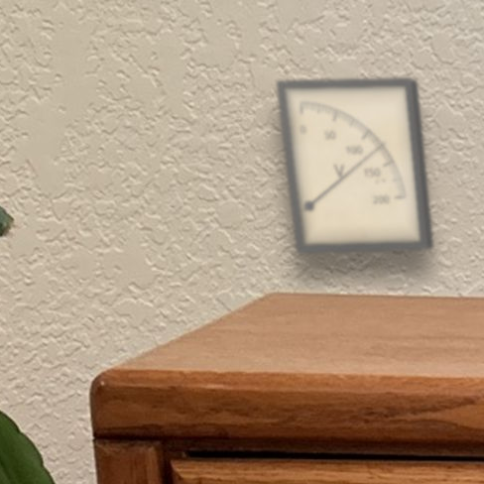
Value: 125V
